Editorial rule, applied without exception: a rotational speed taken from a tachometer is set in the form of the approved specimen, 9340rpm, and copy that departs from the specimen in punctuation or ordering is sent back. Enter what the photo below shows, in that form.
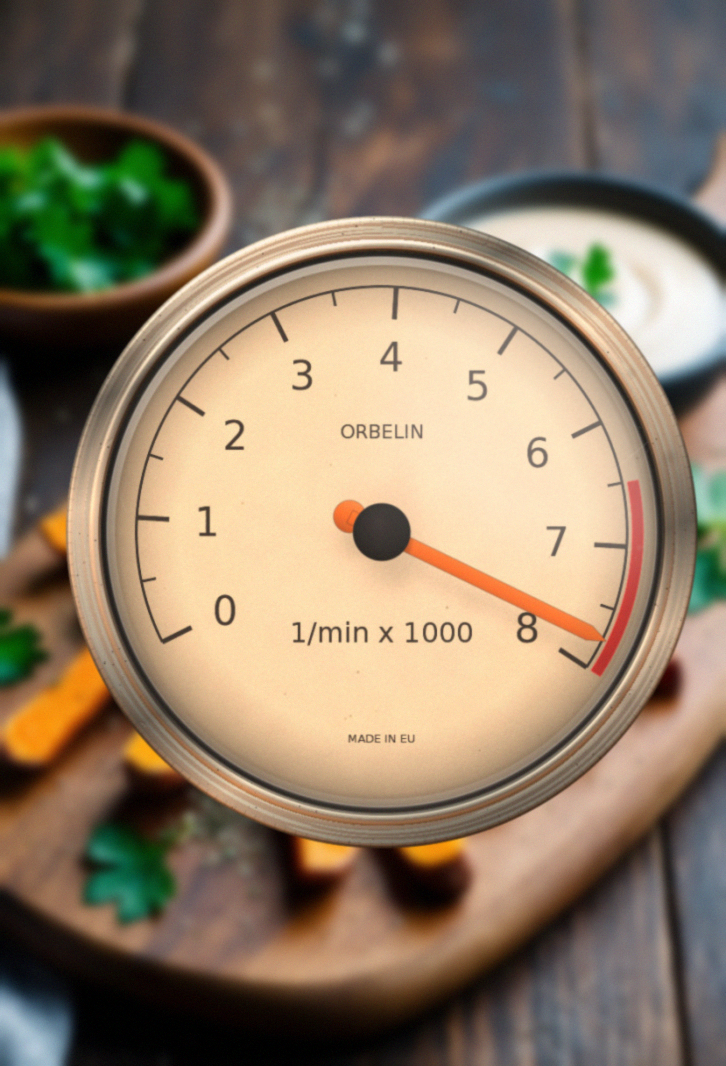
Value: 7750rpm
